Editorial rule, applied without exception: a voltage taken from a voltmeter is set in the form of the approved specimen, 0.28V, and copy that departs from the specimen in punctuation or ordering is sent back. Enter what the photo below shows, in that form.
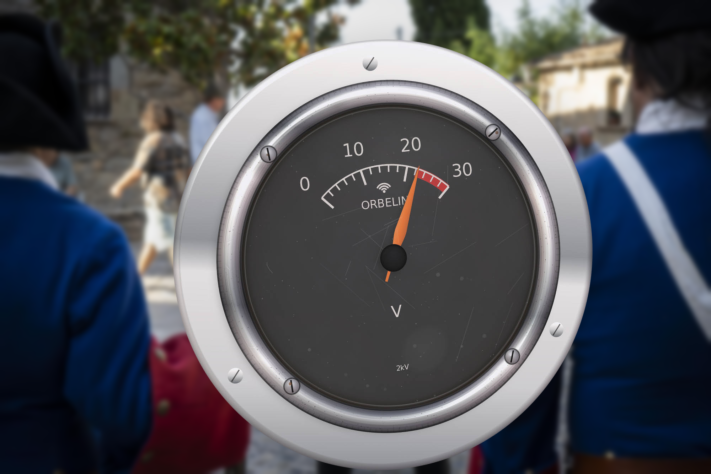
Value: 22V
